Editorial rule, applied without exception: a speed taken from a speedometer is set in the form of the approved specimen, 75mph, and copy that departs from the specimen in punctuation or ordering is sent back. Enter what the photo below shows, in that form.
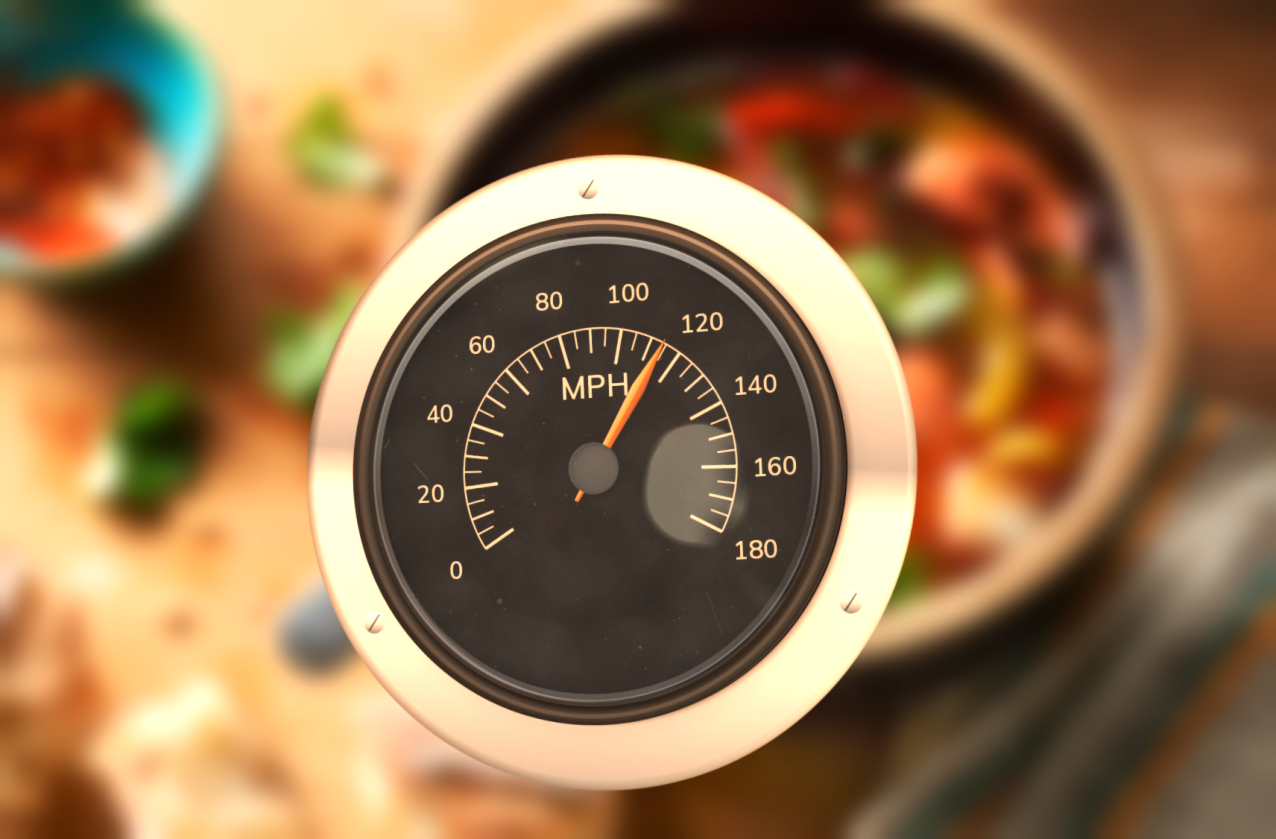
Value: 115mph
